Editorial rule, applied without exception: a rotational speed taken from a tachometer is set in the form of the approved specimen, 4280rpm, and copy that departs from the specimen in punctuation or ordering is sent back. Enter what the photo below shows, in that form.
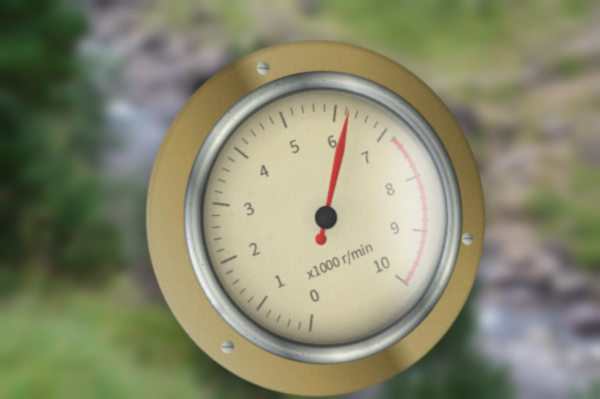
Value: 6200rpm
